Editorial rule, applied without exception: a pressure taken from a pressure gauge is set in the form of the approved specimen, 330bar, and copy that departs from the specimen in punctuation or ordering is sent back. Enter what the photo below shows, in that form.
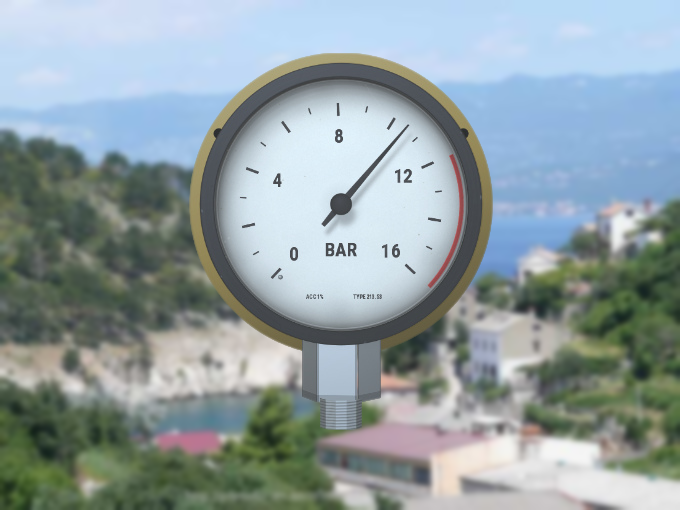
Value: 10.5bar
